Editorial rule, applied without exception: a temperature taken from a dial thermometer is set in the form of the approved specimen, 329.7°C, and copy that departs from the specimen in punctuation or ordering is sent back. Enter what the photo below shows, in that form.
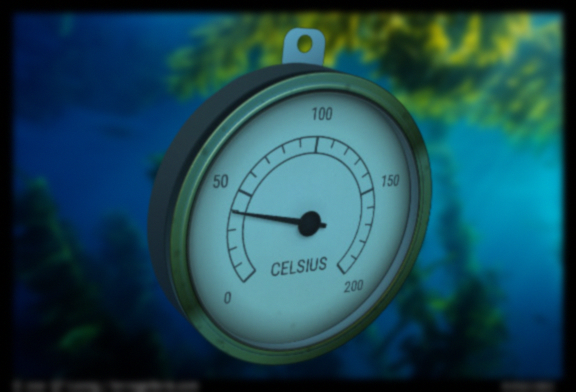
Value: 40°C
